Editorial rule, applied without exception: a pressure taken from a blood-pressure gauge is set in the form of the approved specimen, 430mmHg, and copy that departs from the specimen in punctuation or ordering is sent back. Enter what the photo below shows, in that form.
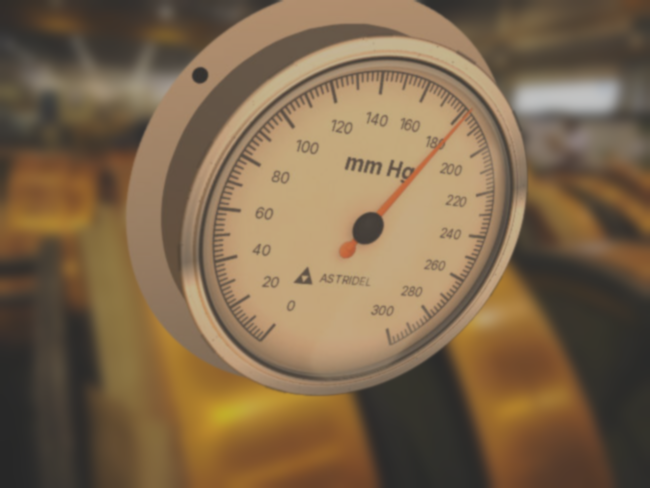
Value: 180mmHg
